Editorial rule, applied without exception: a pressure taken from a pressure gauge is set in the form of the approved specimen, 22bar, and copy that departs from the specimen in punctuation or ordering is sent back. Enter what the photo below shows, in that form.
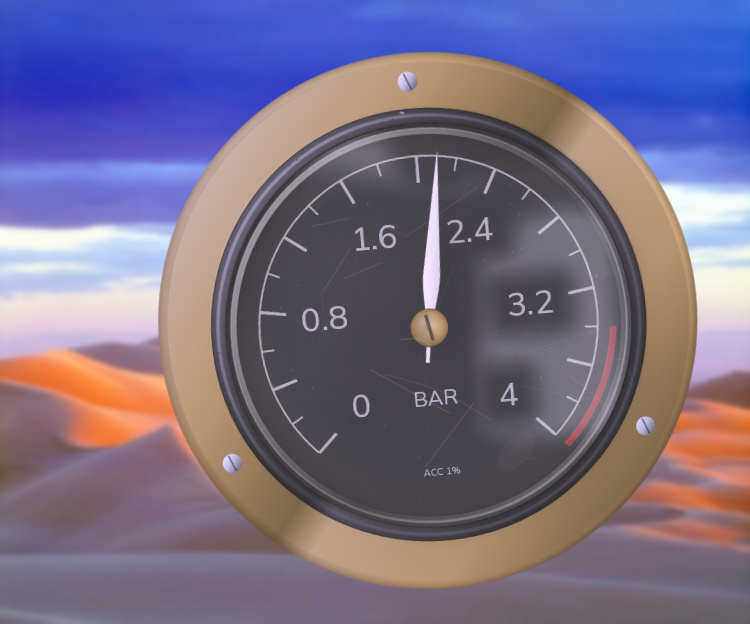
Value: 2.1bar
